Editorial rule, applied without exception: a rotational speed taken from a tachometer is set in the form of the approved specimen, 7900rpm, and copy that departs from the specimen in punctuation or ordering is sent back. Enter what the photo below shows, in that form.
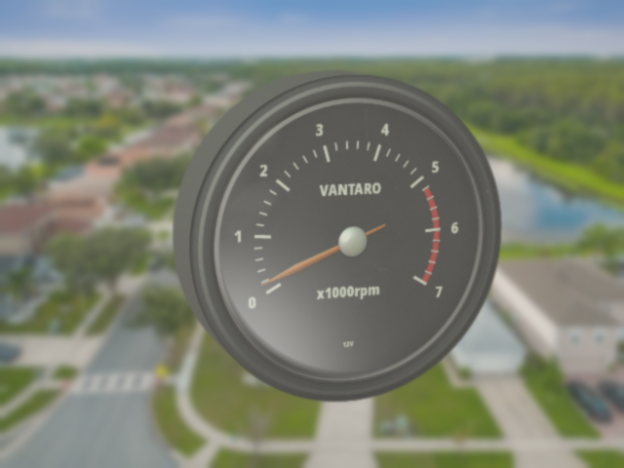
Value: 200rpm
